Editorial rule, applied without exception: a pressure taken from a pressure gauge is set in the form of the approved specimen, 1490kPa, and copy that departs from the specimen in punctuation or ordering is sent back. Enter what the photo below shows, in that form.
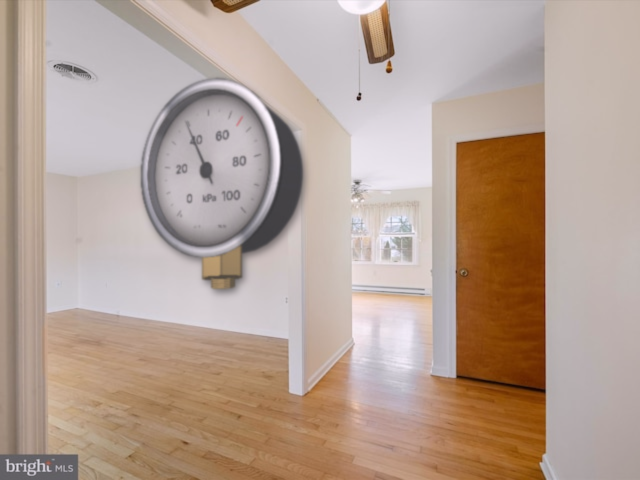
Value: 40kPa
